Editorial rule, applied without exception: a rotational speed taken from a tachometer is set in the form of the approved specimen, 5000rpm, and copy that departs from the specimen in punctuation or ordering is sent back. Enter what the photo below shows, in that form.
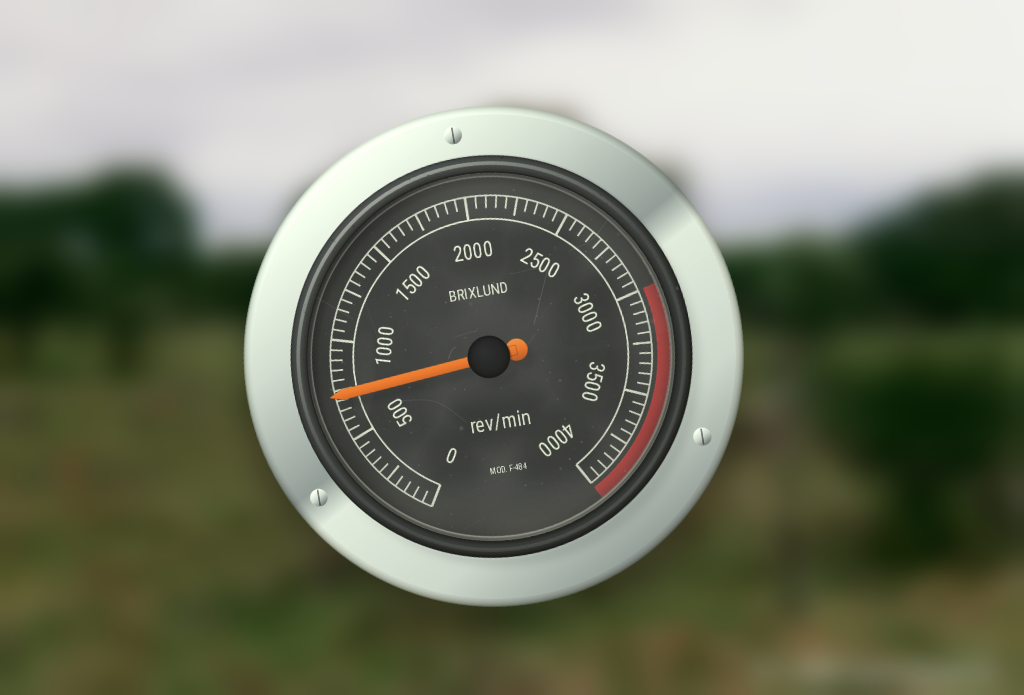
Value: 725rpm
